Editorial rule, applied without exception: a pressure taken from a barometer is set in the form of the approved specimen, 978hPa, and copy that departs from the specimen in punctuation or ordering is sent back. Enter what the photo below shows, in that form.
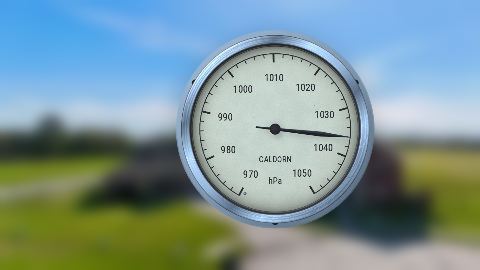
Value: 1036hPa
